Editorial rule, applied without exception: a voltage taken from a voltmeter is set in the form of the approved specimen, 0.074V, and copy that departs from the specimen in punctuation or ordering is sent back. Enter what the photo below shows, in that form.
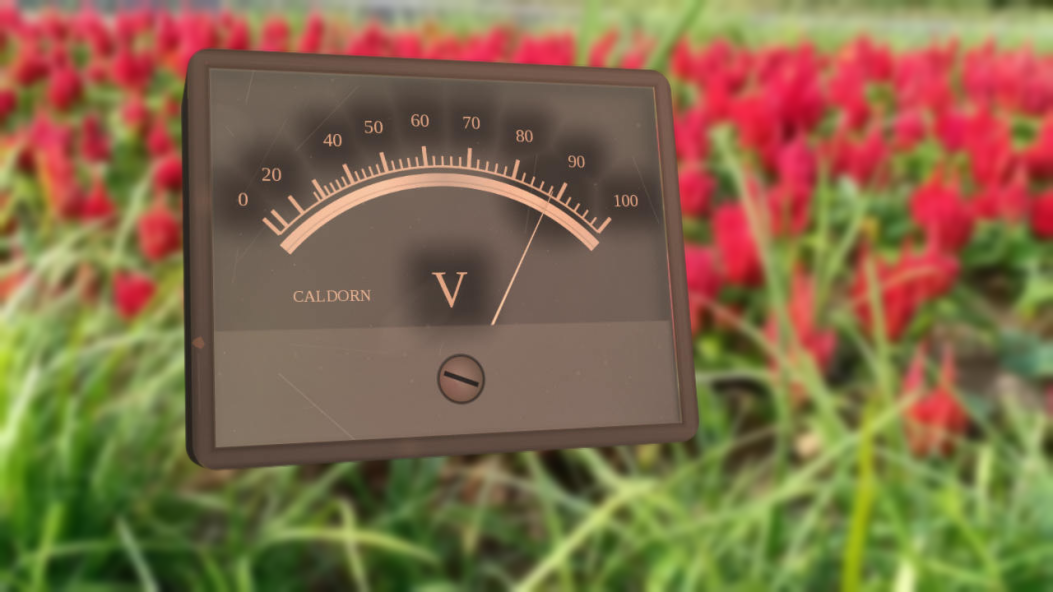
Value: 88V
